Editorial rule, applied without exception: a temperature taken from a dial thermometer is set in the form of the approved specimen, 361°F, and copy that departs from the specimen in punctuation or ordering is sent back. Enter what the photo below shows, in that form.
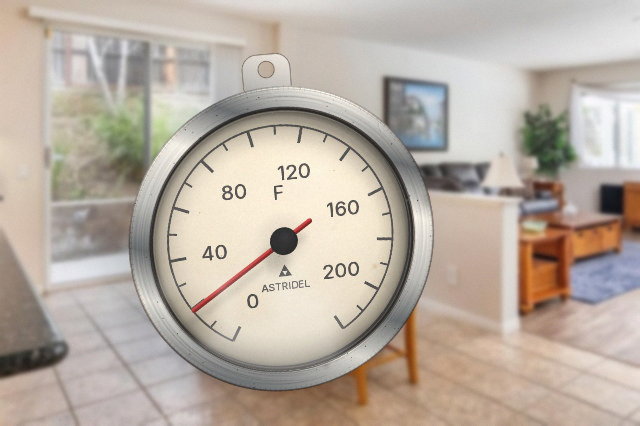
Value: 20°F
